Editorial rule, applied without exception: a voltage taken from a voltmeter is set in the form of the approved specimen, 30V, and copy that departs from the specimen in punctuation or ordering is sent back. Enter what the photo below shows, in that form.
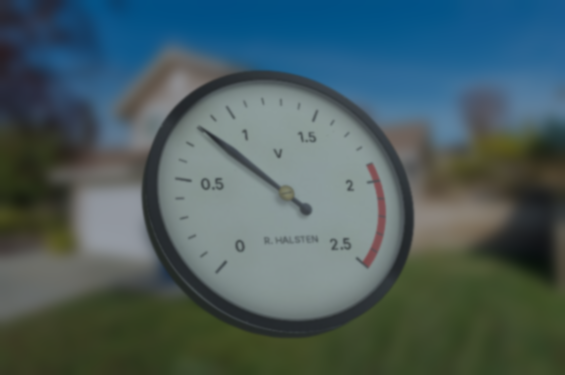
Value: 0.8V
